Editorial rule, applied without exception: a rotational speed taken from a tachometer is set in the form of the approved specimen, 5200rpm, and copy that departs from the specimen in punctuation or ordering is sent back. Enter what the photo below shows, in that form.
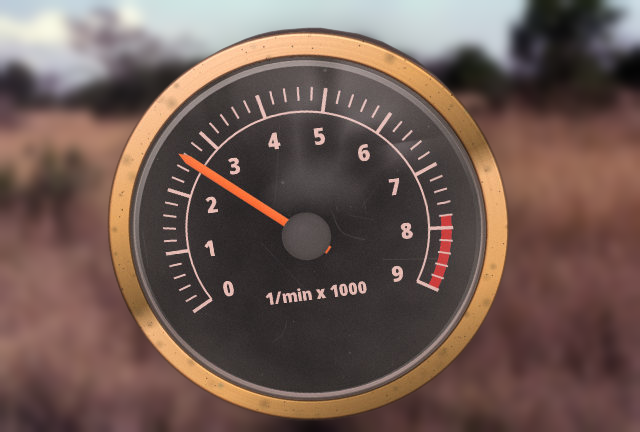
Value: 2600rpm
